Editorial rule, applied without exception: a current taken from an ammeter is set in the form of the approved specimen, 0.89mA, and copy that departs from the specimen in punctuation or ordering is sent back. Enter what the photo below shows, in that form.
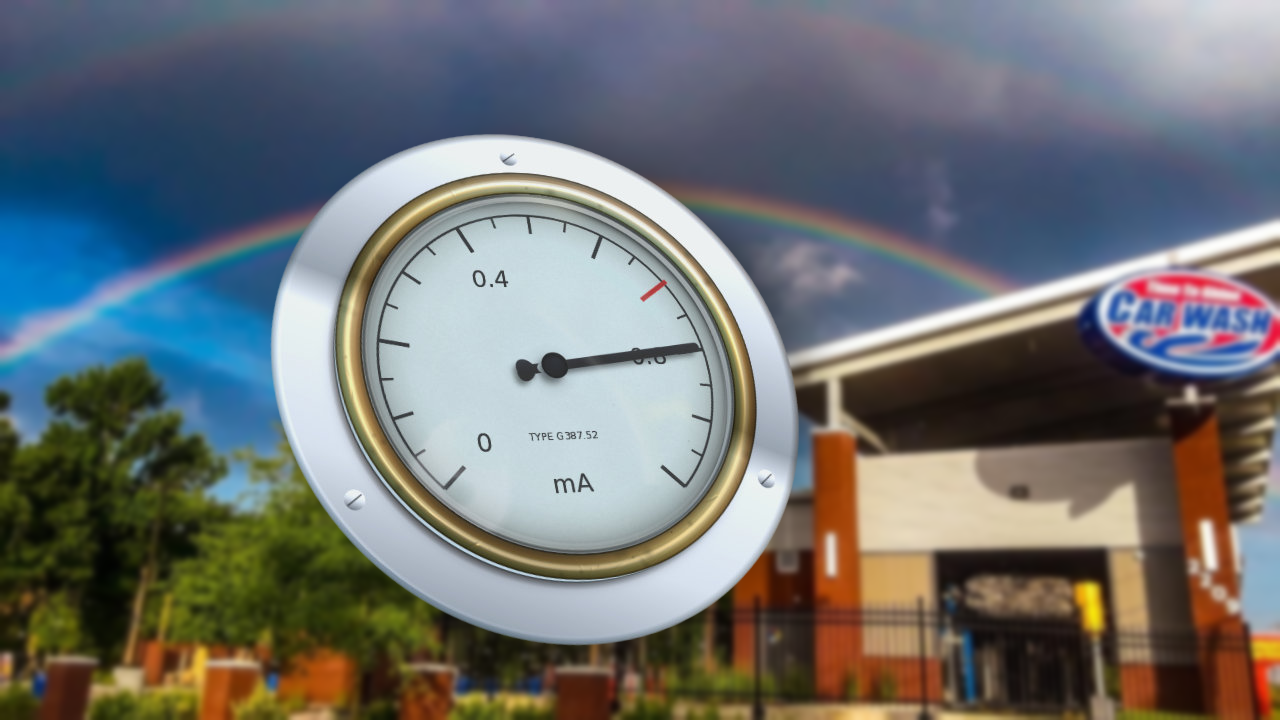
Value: 0.8mA
